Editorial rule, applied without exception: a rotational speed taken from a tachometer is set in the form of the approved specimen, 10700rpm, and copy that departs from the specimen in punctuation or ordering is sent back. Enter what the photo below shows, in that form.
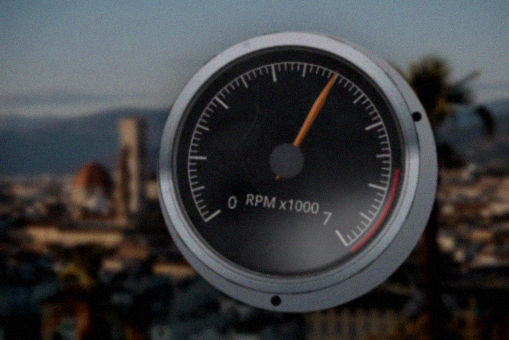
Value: 4000rpm
